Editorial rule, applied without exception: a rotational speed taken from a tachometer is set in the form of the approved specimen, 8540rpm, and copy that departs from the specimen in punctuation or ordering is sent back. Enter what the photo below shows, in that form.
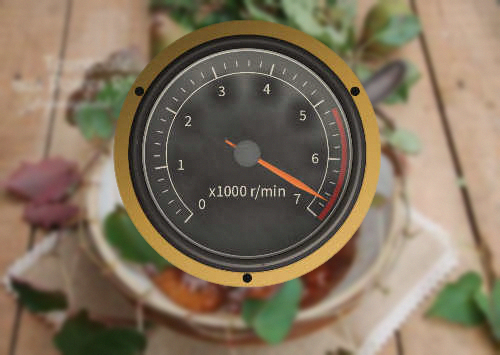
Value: 6700rpm
